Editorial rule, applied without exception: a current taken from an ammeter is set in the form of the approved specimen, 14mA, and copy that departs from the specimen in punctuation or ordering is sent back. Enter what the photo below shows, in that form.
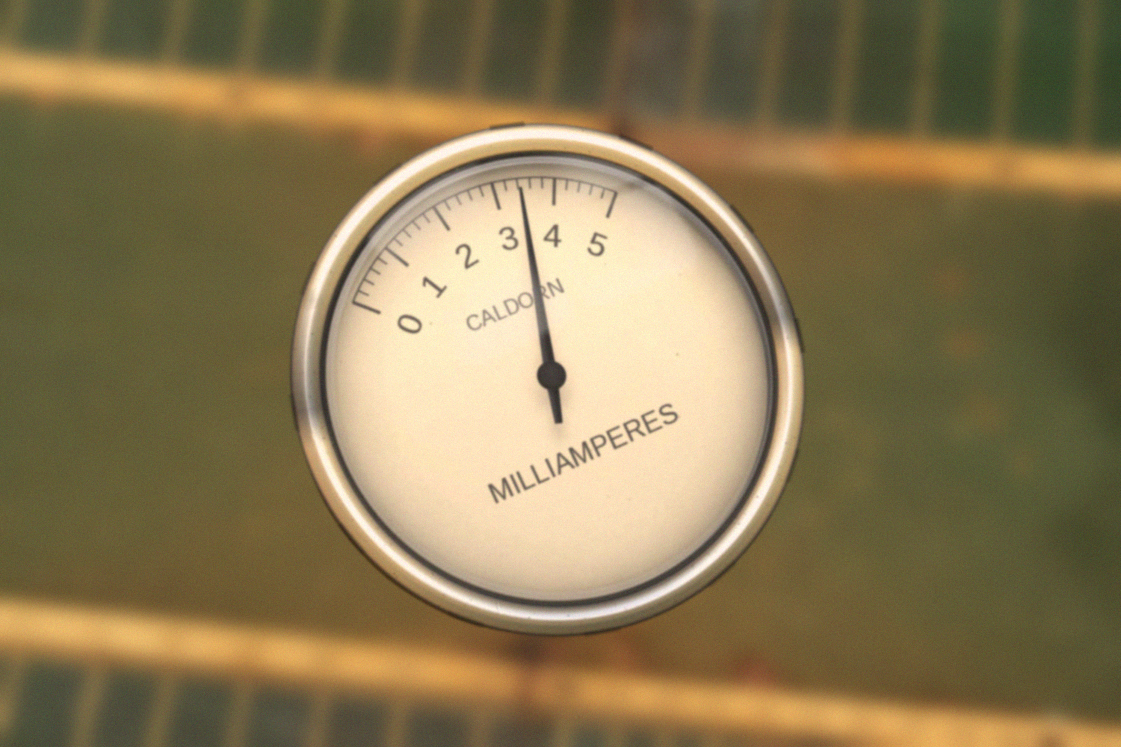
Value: 3.4mA
